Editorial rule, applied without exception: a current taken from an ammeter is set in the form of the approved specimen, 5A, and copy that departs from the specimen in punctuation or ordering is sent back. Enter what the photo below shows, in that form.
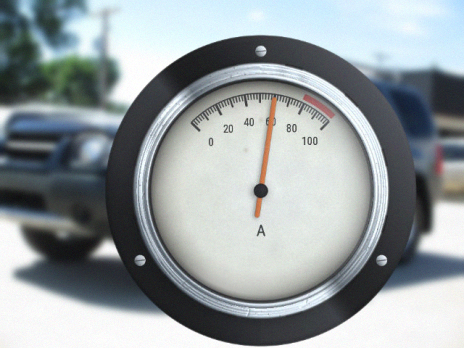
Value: 60A
